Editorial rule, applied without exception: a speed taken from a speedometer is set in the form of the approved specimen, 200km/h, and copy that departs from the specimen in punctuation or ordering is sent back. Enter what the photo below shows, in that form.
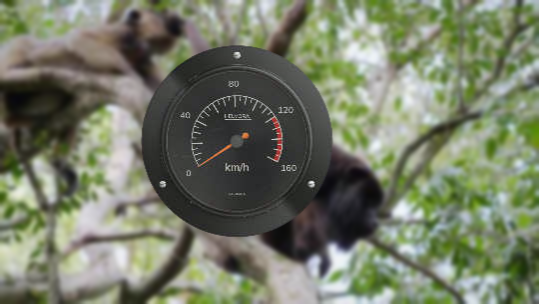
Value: 0km/h
